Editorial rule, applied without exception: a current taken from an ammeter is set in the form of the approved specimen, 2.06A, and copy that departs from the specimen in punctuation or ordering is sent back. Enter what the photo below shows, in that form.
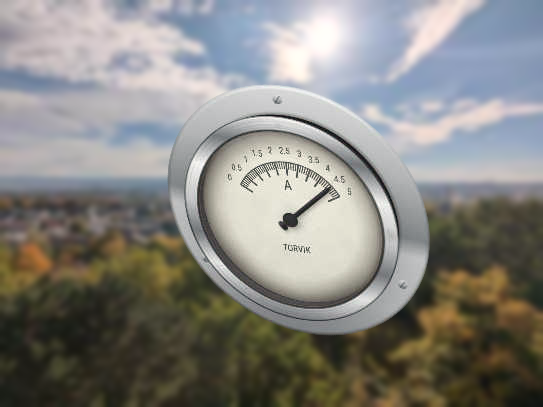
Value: 4.5A
